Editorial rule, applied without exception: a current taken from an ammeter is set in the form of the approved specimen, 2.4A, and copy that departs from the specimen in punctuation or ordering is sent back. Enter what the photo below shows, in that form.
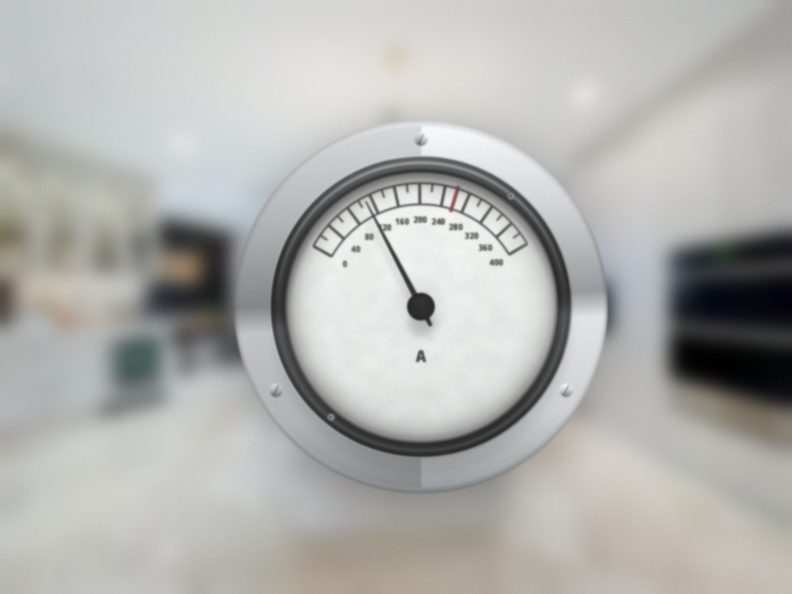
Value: 110A
